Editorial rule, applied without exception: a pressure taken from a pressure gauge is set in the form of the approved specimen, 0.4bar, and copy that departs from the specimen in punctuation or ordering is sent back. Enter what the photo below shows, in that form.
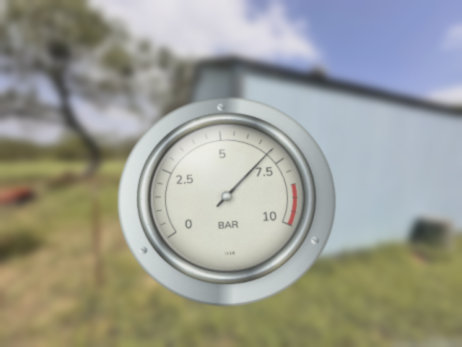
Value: 7bar
